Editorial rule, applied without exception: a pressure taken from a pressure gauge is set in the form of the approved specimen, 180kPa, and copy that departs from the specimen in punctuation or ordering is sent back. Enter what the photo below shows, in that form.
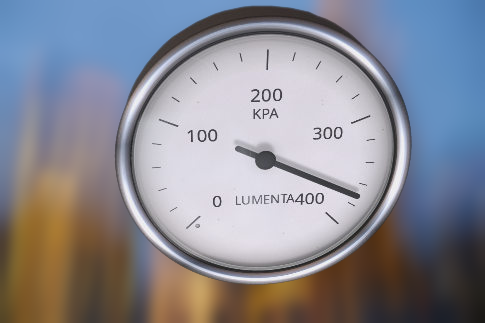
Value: 370kPa
